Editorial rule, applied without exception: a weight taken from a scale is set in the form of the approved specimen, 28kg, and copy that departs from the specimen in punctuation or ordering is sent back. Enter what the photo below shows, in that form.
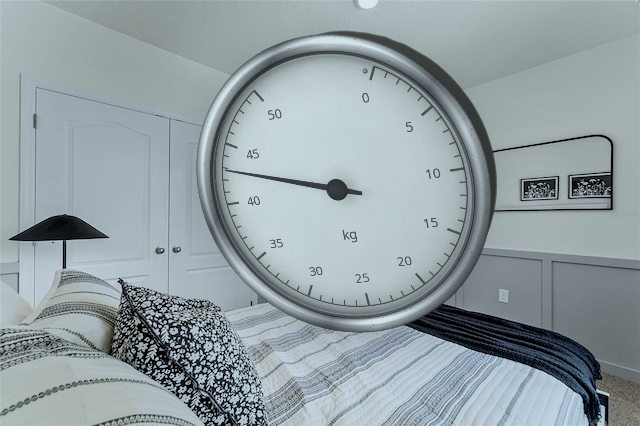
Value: 43kg
